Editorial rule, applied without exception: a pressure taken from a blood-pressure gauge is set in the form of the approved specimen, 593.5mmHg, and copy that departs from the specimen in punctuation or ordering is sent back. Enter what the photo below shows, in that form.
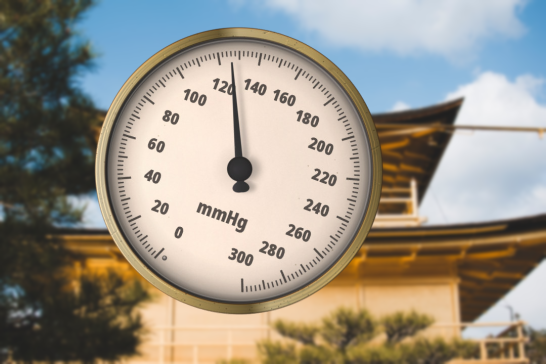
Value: 126mmHg
